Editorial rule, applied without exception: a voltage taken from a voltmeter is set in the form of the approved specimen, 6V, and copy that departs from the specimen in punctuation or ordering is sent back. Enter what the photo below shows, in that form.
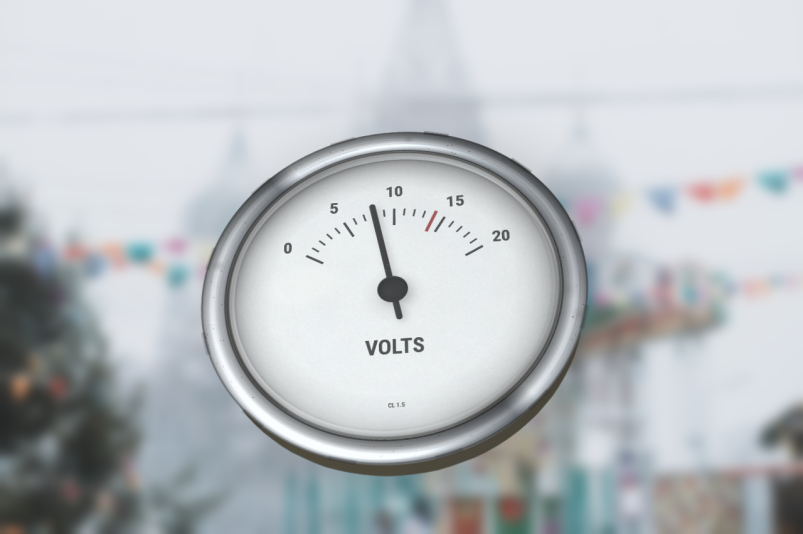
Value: 8V
